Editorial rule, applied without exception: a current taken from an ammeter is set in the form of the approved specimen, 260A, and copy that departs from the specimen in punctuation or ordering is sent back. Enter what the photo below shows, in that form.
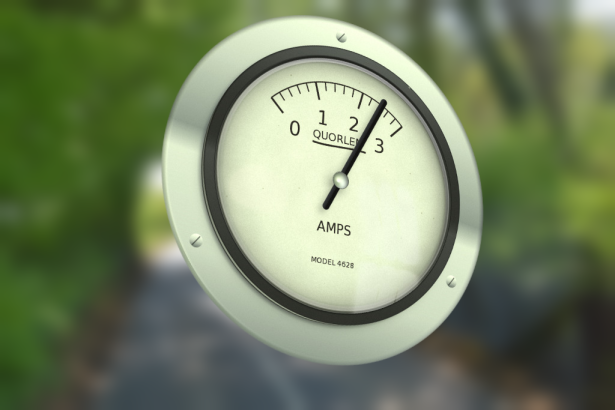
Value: 2.4A
